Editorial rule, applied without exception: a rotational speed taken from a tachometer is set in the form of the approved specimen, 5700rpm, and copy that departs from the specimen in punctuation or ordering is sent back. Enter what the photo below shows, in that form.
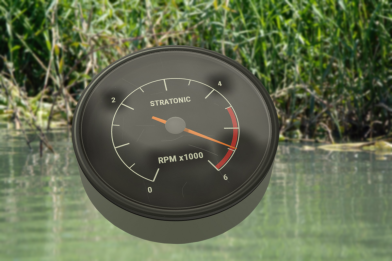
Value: 5500rpm
